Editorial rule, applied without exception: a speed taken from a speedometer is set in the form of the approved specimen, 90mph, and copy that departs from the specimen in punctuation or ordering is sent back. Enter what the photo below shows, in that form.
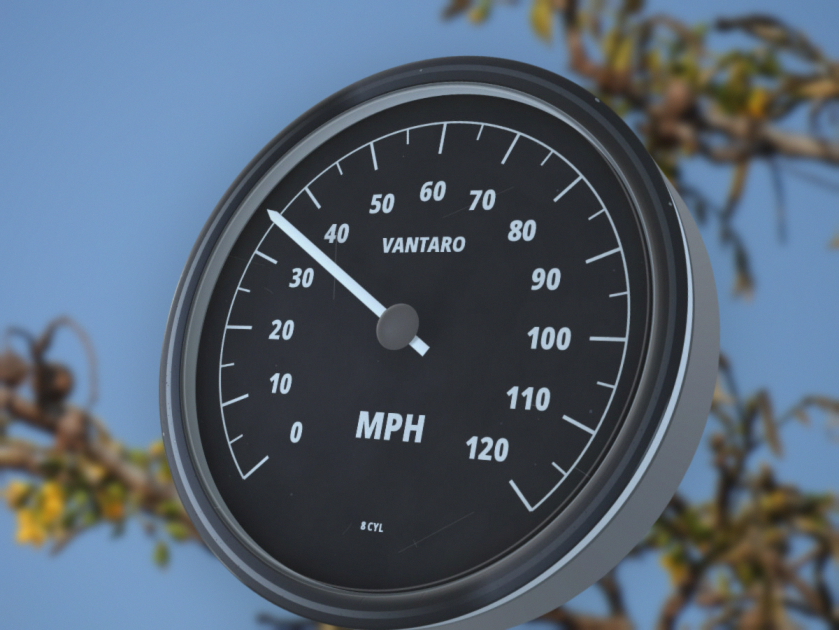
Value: 35mph
